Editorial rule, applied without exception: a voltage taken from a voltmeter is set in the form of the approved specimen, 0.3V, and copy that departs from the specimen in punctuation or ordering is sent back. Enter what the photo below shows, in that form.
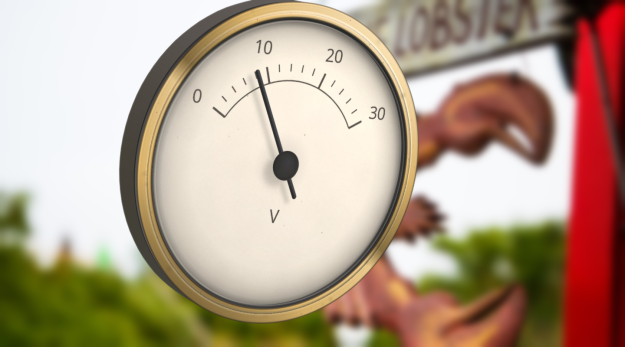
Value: 8V
